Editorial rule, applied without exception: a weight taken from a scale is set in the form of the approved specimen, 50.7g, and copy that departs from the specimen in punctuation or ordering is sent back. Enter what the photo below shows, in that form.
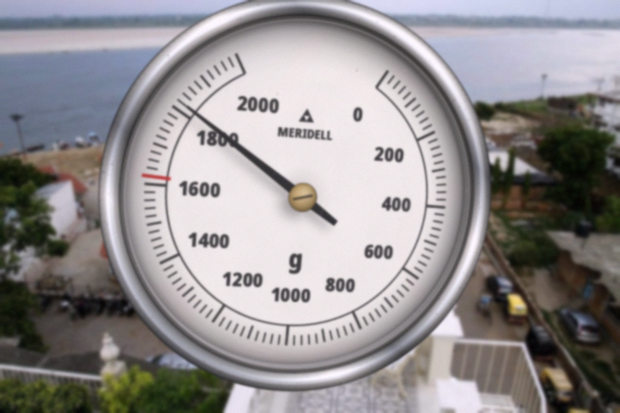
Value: 1820g
